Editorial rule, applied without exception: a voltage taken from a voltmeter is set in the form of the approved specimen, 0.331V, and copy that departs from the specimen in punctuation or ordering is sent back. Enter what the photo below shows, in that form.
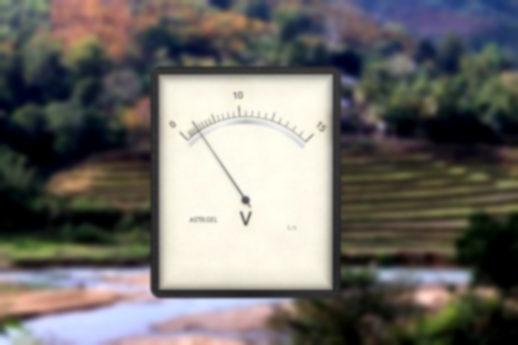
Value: 5V
